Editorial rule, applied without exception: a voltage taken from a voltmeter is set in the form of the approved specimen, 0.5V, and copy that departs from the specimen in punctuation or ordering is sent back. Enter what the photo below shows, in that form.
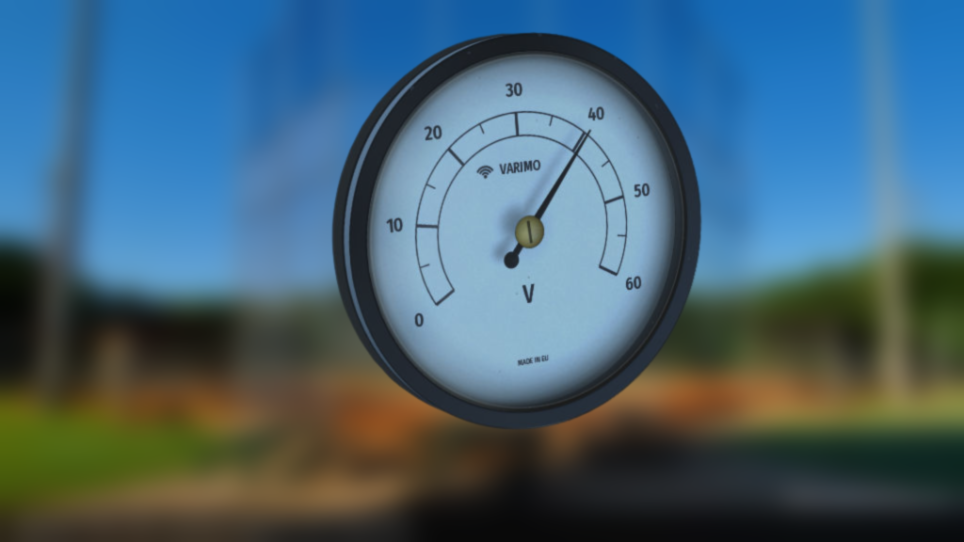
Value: 40V
